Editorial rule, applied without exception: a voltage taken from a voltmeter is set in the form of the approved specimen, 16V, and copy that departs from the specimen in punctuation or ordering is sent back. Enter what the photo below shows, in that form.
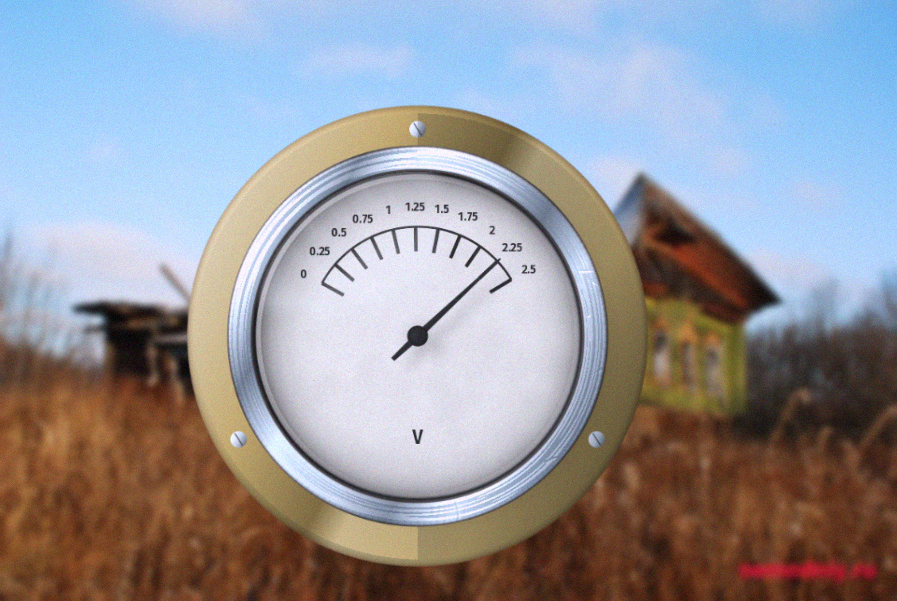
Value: 2.25V
